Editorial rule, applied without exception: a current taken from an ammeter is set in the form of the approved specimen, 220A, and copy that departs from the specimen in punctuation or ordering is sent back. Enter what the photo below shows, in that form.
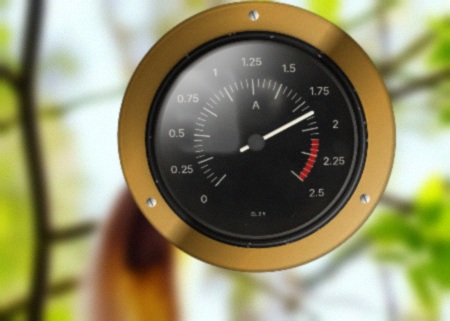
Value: 1.85A
